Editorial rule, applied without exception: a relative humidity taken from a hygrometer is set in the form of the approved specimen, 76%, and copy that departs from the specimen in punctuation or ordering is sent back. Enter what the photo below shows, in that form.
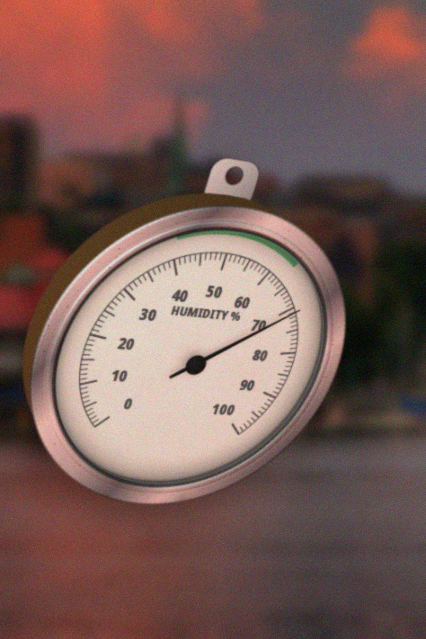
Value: 70%
